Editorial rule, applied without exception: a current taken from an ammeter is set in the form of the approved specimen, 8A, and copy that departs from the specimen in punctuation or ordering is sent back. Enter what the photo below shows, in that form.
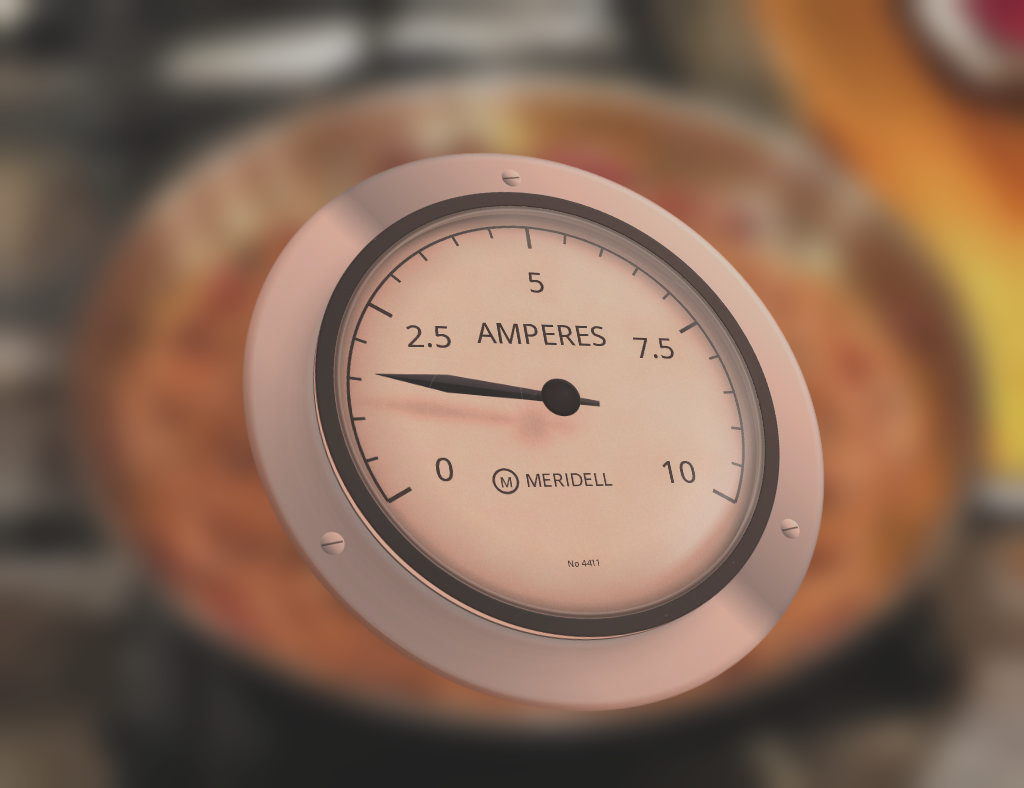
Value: 1.5A
